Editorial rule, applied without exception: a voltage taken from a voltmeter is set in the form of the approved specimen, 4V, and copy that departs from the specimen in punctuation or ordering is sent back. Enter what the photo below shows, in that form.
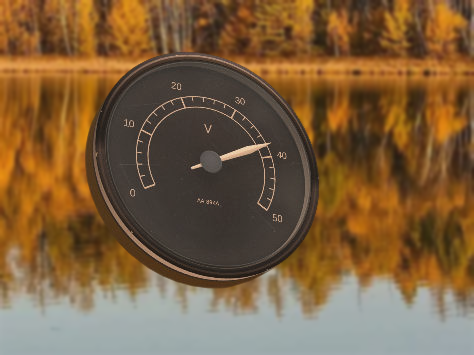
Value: 38V
